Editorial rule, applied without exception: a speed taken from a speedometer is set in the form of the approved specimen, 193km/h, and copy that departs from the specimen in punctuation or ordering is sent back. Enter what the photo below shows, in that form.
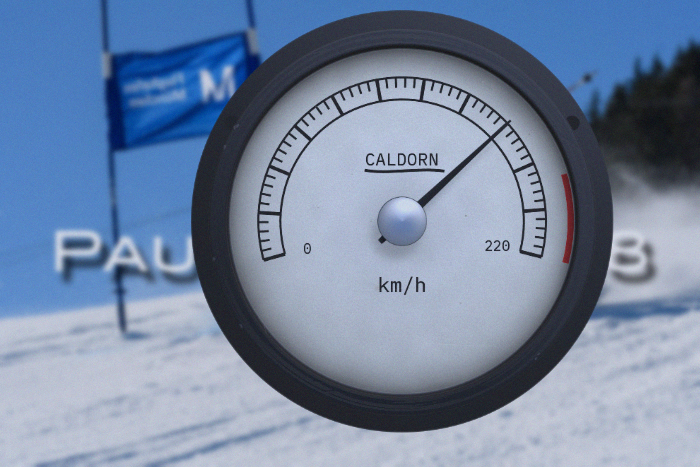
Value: 160km/h
